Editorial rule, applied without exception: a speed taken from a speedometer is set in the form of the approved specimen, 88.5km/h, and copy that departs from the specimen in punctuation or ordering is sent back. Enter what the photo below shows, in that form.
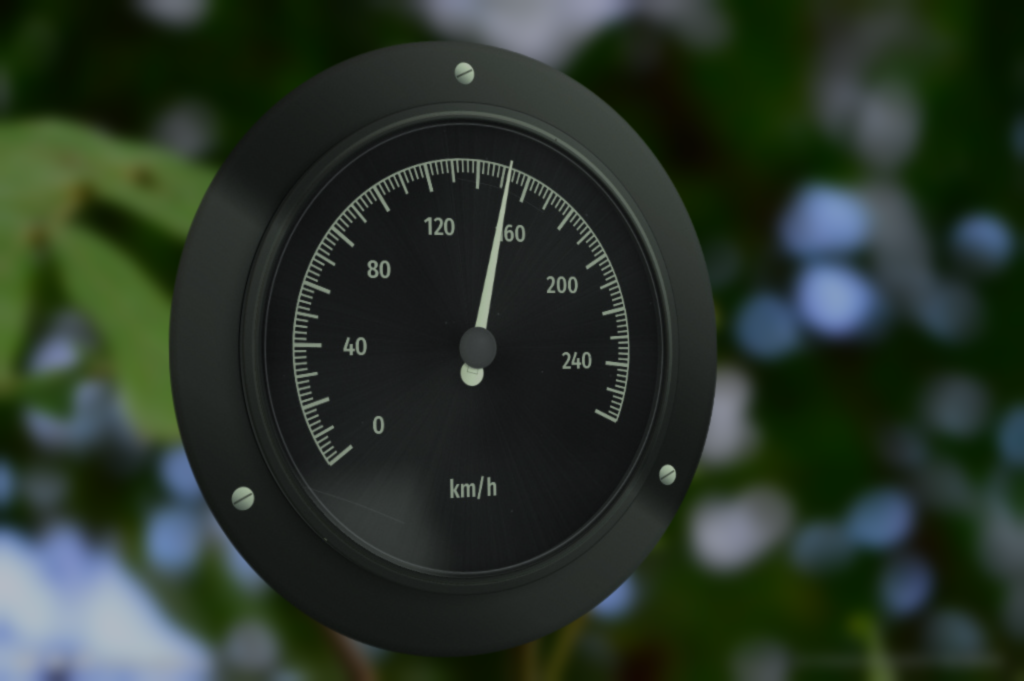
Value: 150km/h
